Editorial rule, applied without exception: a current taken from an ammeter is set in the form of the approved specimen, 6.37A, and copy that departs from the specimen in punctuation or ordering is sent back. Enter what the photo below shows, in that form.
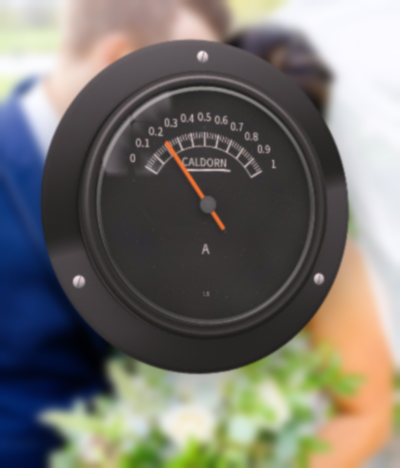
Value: 0.2A
